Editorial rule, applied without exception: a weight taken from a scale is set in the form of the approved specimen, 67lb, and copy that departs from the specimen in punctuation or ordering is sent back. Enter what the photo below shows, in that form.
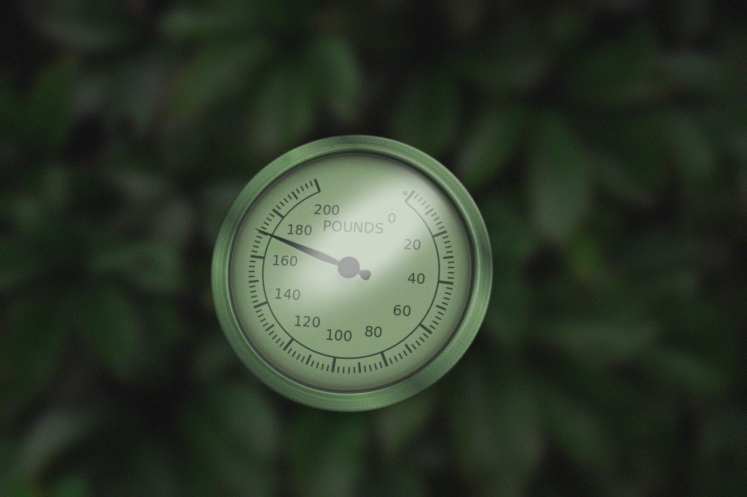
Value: 170lb
